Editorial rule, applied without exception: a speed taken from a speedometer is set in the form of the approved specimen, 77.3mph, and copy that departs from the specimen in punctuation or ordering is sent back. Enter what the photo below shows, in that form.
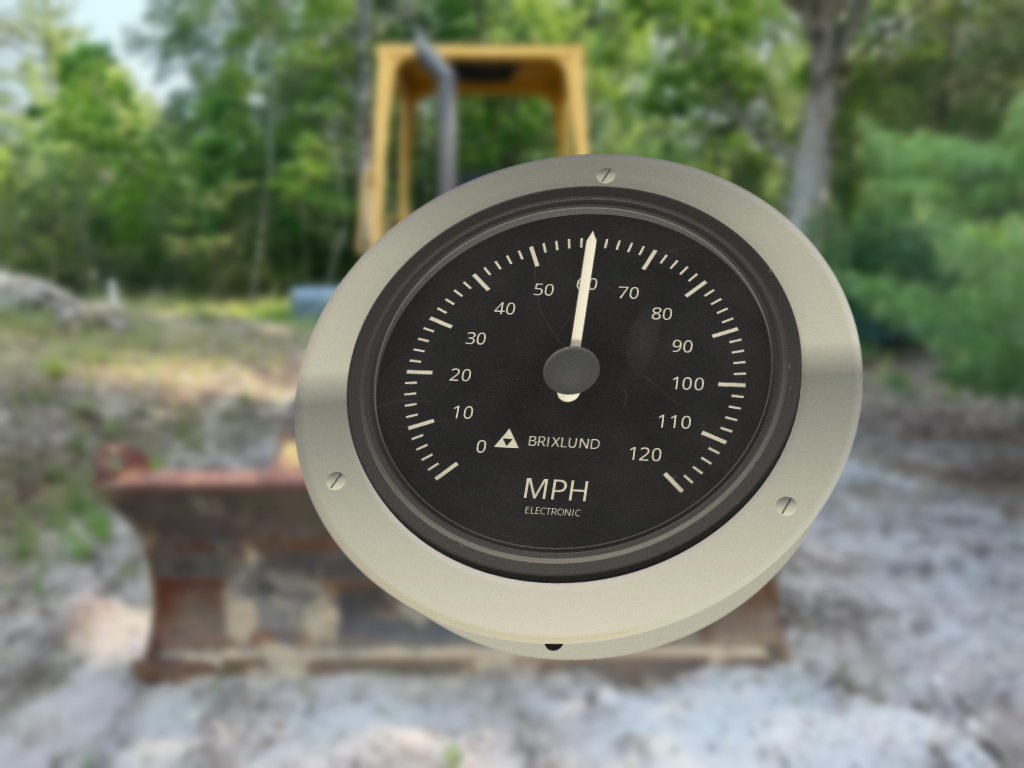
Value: 60mph
